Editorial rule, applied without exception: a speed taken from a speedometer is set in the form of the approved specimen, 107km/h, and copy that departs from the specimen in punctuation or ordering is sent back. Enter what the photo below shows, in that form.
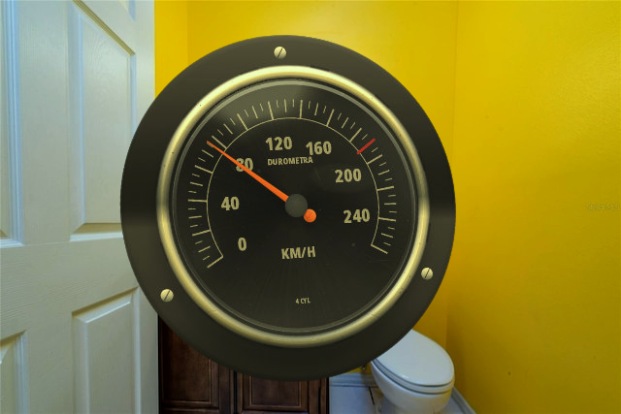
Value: 75km/h
